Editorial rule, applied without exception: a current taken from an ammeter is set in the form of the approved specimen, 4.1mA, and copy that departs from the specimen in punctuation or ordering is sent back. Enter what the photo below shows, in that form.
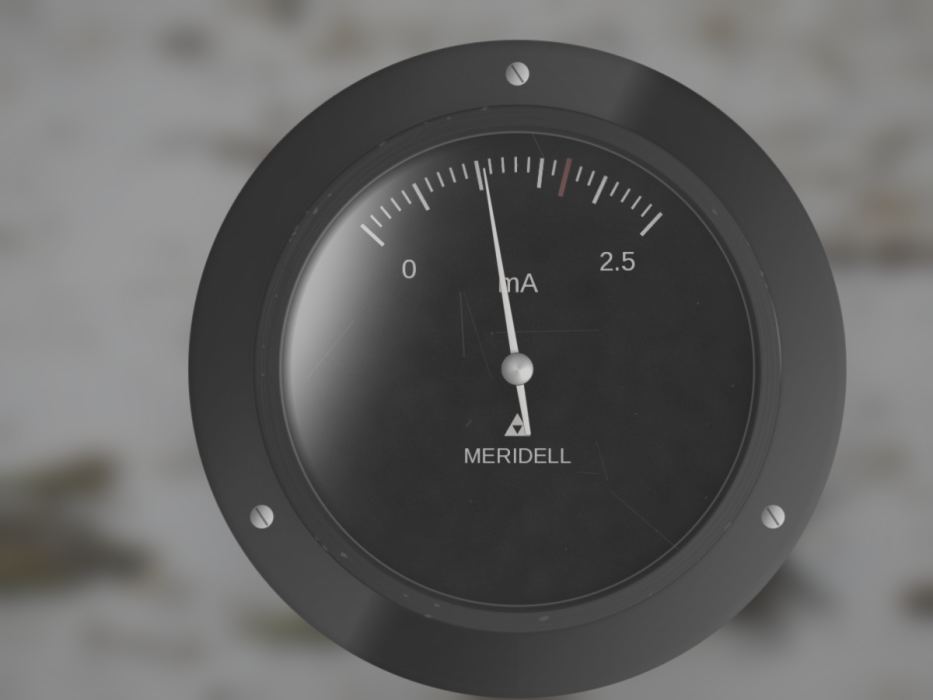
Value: 1.05mA
